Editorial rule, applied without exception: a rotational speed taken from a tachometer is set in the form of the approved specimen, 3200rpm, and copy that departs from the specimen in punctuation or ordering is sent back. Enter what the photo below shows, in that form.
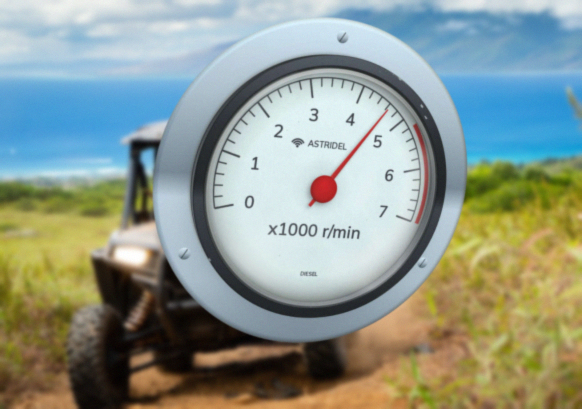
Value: 4600rpm
